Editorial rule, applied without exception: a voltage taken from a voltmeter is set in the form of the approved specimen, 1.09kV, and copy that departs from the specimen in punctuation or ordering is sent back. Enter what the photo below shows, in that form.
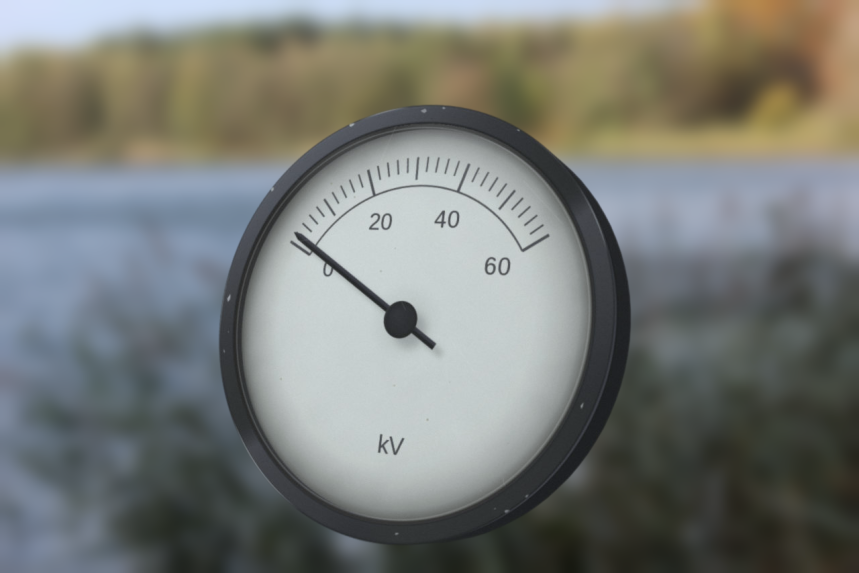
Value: 2kV
